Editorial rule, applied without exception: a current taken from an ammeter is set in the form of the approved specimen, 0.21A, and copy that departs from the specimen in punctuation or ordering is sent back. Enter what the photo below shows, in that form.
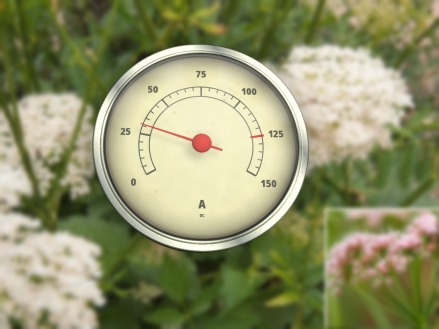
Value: 30A
